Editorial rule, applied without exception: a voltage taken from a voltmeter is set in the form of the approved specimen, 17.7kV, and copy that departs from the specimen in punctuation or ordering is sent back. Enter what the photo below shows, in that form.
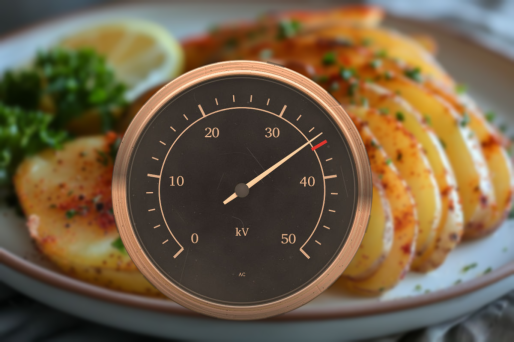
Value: 35kV
